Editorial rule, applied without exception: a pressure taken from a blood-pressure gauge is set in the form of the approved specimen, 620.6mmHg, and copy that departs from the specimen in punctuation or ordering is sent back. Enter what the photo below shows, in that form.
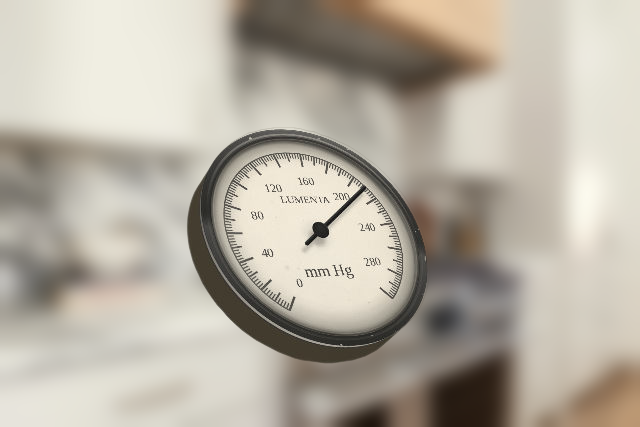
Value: 210mmHg
